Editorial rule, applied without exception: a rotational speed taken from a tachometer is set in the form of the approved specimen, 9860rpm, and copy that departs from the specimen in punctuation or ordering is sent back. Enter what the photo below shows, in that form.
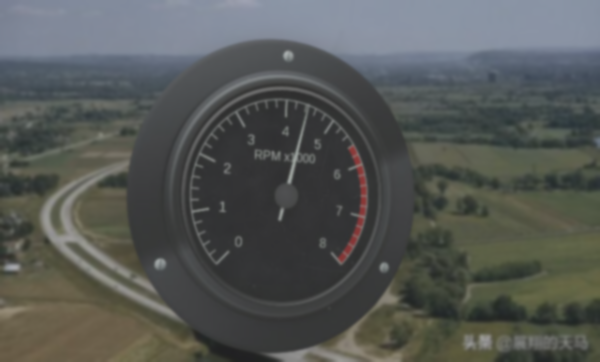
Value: 4400rpm
